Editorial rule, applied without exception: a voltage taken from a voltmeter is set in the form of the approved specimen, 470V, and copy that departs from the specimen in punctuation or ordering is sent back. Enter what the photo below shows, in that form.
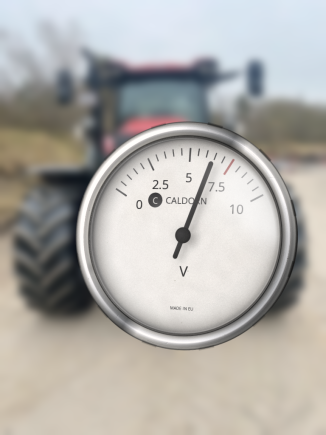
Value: 6.5V
